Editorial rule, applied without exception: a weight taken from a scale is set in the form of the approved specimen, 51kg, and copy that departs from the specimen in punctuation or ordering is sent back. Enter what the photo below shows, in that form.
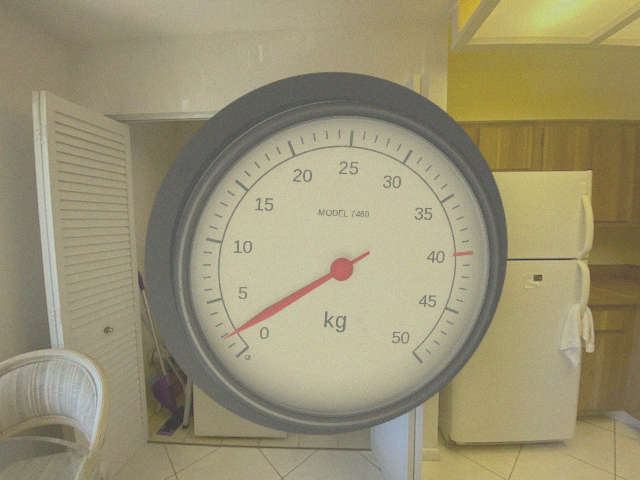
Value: 2kg
